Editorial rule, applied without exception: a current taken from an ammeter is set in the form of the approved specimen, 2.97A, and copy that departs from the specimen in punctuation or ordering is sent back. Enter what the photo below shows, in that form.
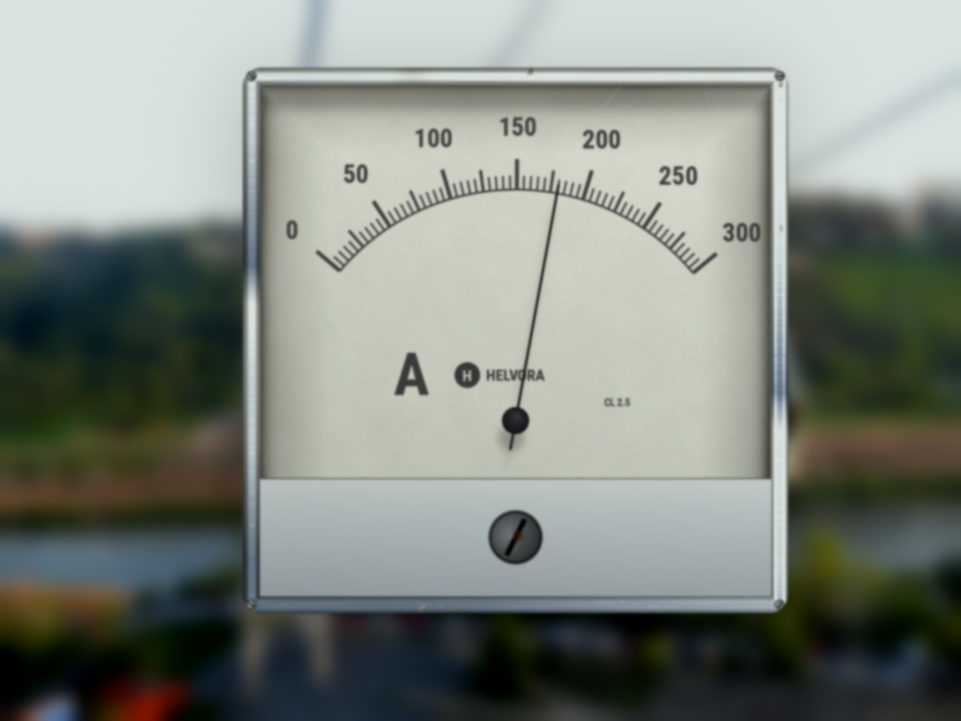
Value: 180A
